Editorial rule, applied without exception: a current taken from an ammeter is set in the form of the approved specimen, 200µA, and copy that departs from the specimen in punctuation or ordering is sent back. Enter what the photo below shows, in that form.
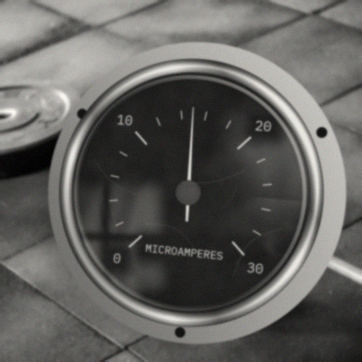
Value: 15µA
